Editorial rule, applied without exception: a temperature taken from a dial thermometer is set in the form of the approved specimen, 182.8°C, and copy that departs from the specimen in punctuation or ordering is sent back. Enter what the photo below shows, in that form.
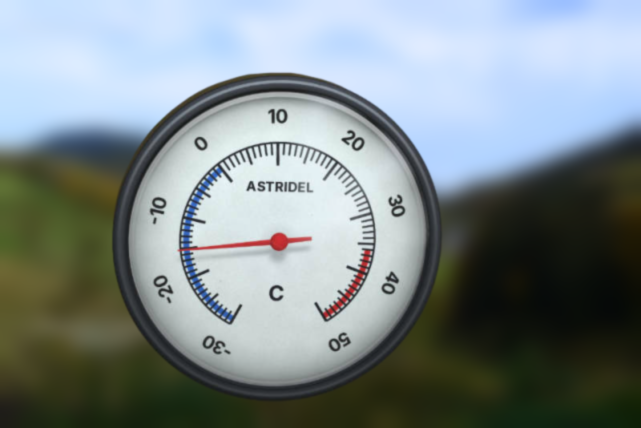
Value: -15°C
